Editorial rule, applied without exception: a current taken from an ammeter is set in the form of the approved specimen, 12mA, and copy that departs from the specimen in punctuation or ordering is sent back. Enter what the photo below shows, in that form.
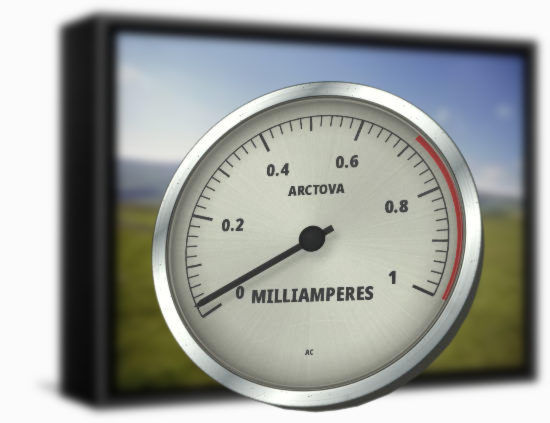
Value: 0.02mA
